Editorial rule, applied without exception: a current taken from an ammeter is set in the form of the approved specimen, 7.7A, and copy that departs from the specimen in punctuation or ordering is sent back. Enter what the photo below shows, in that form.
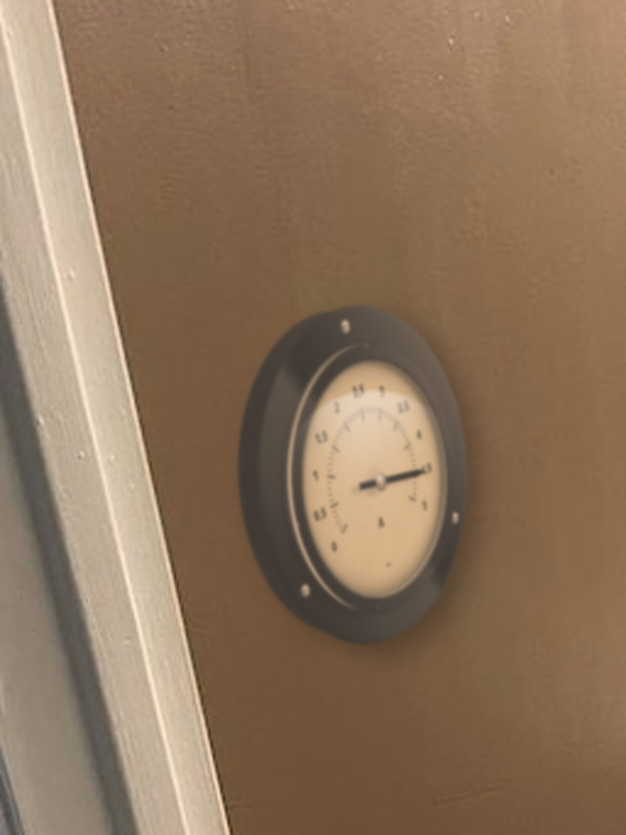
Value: 4.5A
